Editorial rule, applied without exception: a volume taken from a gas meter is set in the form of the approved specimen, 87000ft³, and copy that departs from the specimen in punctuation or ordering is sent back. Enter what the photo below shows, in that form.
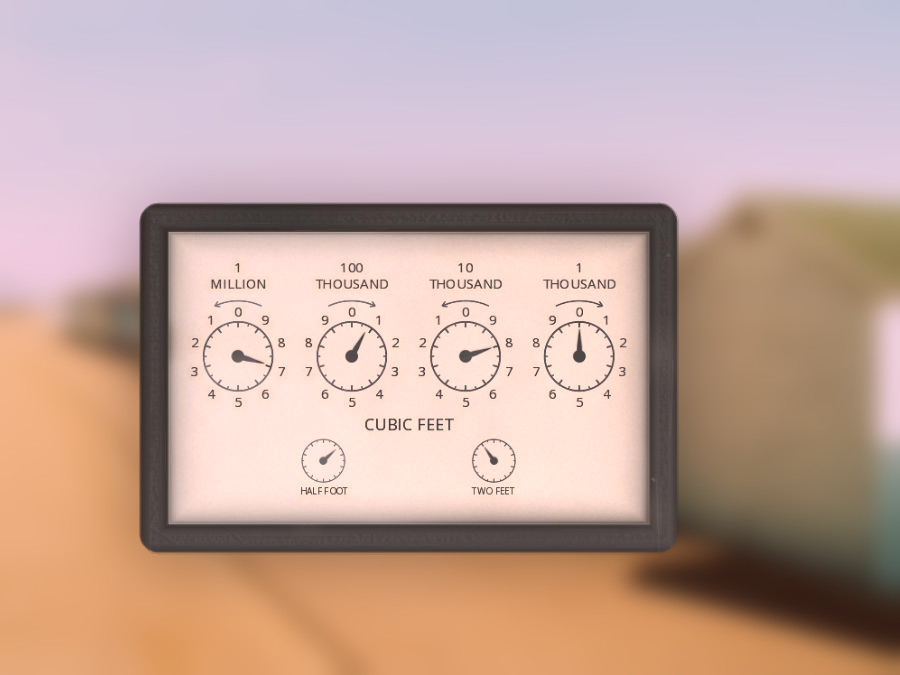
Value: 708000ft³
